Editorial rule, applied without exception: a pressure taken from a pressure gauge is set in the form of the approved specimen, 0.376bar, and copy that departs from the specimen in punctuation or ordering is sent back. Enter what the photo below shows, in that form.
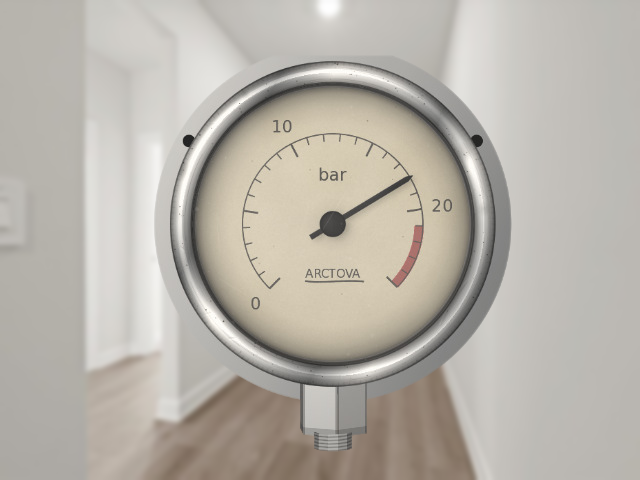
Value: 18bar
